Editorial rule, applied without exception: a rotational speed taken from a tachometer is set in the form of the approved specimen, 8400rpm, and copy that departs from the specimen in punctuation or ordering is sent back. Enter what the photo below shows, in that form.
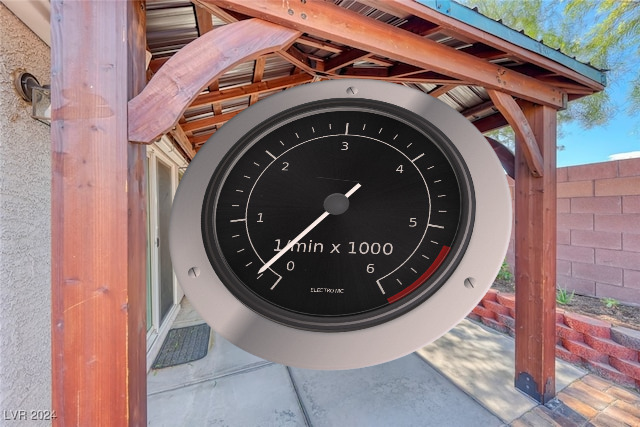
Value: 200rpm
